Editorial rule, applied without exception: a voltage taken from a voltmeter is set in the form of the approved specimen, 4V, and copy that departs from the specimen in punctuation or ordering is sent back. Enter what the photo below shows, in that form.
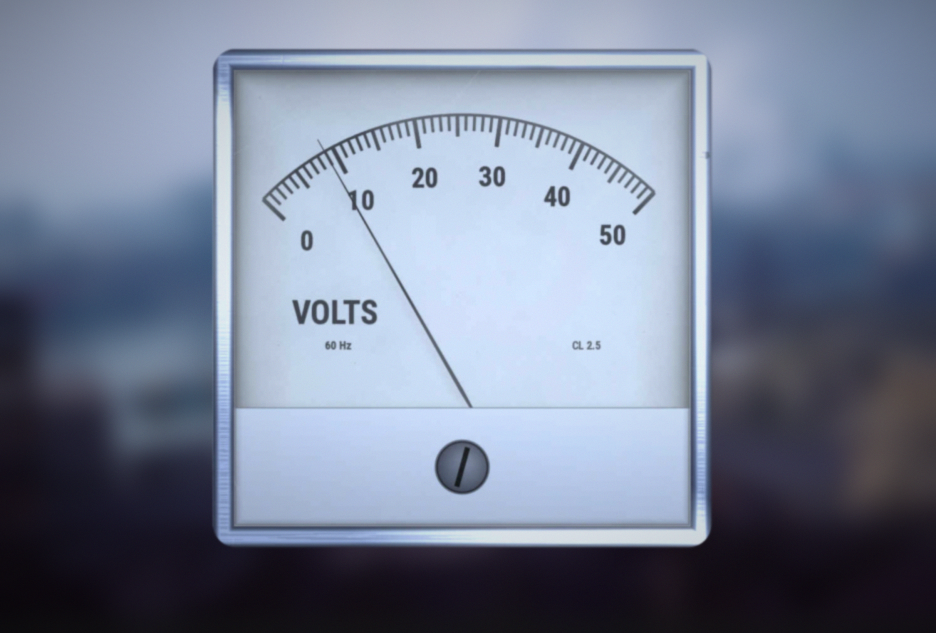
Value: 9V
